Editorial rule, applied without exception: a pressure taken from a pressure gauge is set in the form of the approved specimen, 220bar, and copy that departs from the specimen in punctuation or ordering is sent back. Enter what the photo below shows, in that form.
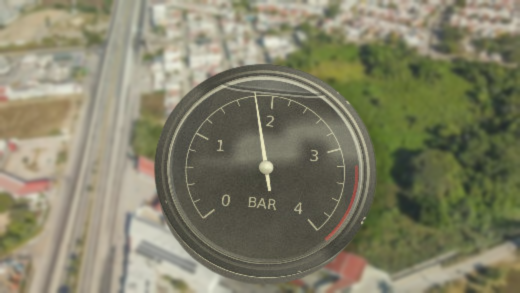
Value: 1.8bar
